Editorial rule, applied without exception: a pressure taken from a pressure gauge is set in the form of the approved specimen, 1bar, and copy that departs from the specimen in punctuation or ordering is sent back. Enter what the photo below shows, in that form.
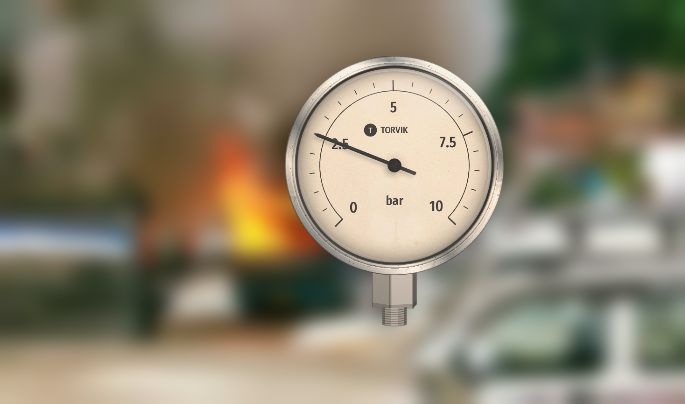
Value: 2.5bar
